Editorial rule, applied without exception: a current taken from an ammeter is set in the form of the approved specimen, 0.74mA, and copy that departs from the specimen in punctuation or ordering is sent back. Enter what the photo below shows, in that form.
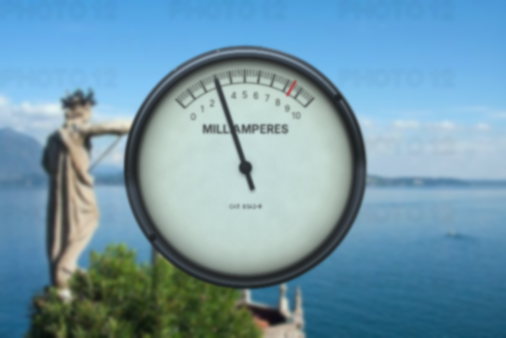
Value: 3mA
